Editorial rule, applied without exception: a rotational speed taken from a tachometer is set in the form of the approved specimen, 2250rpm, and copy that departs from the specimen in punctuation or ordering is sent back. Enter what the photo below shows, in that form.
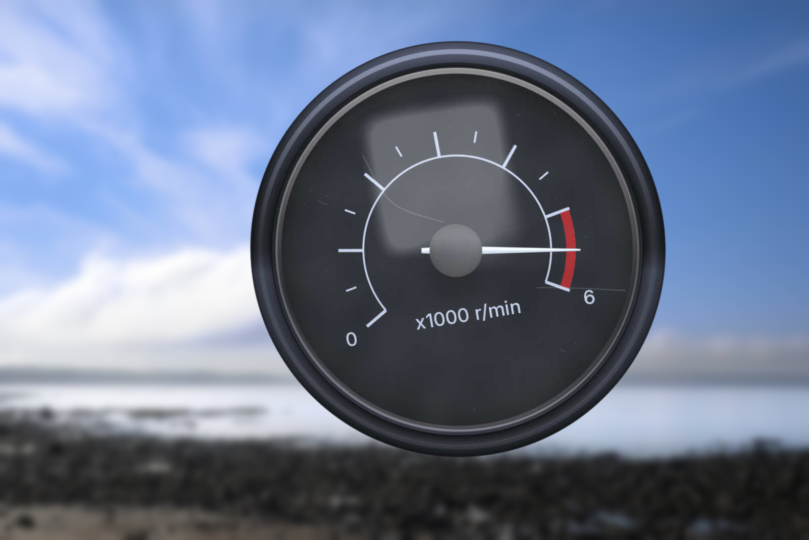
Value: 5500rpm
